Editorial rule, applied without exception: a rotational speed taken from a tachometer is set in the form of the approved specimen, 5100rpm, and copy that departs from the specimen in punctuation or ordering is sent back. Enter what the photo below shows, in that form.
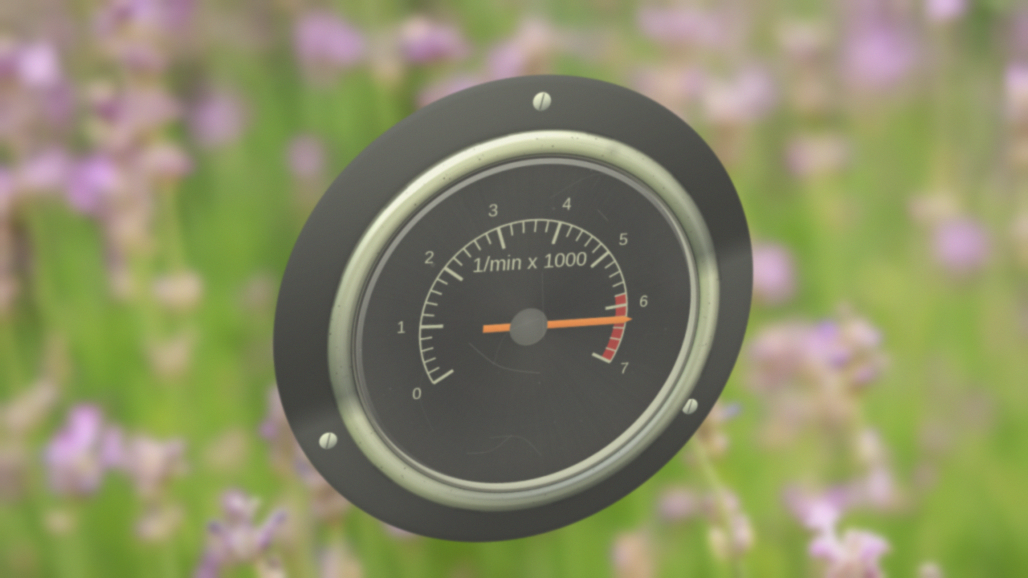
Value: 6200rpm
